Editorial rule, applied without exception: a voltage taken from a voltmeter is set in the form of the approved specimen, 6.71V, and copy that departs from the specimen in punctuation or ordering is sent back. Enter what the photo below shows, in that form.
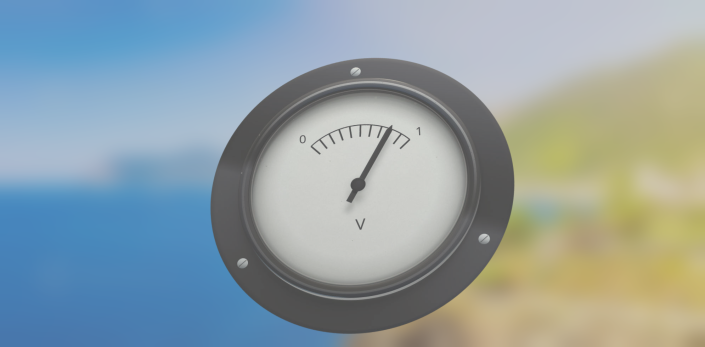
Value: 0.8V
